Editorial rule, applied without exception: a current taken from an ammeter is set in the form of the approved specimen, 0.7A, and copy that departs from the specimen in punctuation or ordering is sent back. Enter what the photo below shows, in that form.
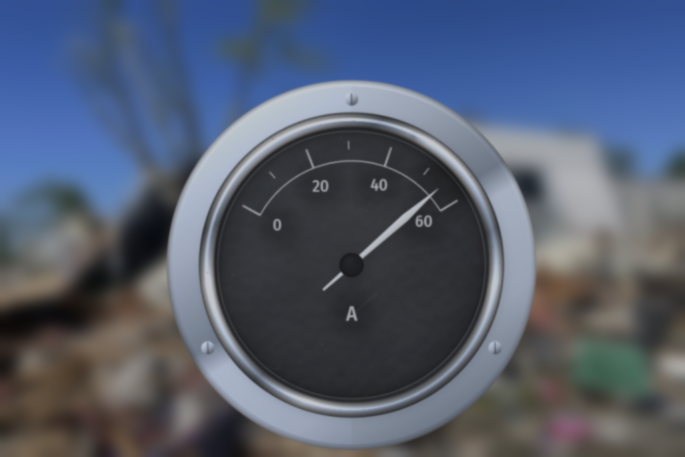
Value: 55A
